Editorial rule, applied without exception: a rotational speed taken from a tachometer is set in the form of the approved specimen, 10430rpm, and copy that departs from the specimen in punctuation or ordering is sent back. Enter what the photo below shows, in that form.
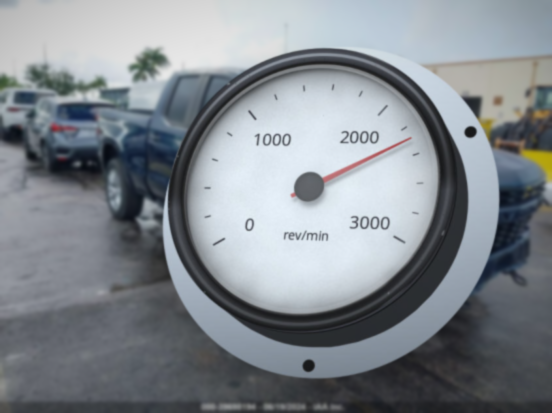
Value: 2300rpm
